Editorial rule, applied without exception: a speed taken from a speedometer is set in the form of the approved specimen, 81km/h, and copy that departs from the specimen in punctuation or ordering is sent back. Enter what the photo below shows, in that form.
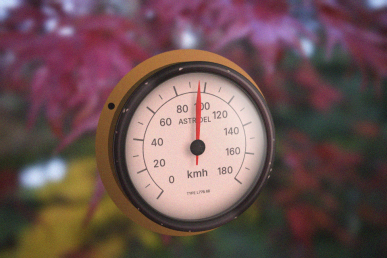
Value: 95km/h
